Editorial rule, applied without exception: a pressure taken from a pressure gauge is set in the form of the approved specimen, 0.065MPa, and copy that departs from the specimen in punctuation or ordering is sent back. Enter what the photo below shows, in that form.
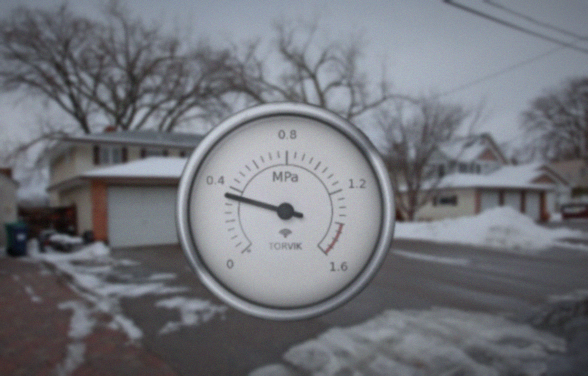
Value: 0.35MPa
